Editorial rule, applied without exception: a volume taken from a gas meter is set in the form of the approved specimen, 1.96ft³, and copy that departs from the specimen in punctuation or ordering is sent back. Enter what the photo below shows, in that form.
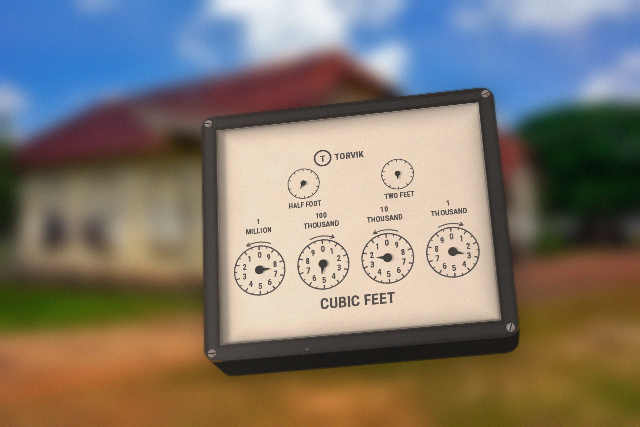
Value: 752300ft³
